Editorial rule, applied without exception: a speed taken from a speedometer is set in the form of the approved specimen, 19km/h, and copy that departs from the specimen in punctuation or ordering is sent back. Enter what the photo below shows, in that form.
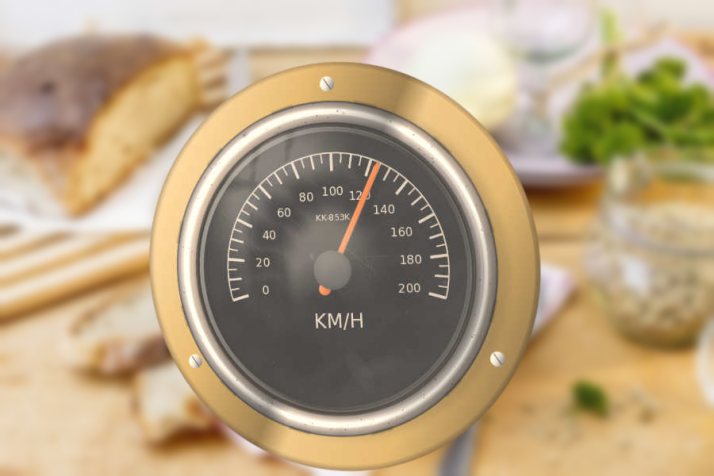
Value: 125km/h
